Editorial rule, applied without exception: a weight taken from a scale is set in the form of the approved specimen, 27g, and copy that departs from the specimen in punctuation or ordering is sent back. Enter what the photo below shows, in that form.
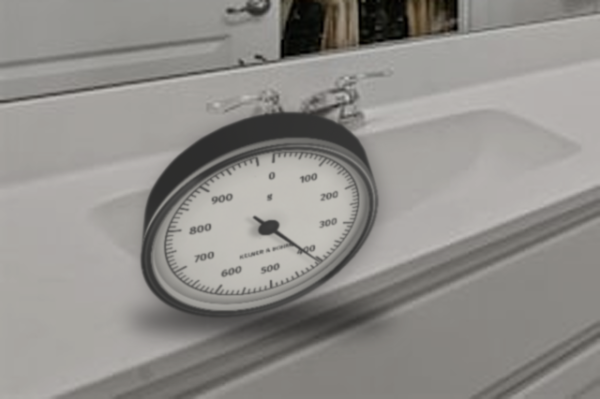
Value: 400g
